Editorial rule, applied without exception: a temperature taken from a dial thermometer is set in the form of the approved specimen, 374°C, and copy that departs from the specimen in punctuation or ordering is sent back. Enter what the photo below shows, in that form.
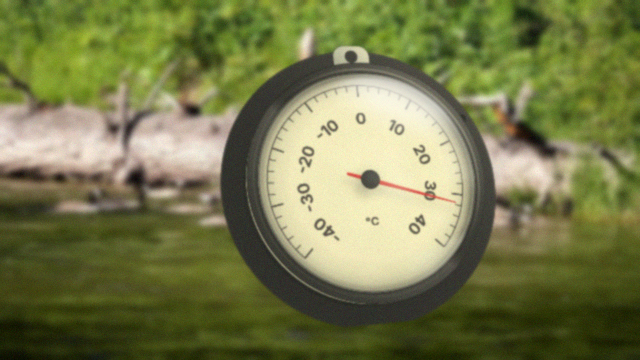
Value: 32°C
